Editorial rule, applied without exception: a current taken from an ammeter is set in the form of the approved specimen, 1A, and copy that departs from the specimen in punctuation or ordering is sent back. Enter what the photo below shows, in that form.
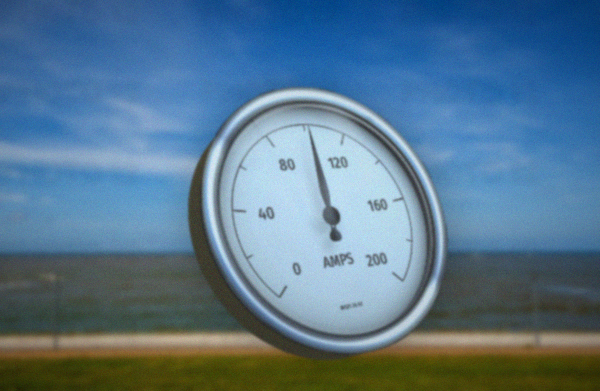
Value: 100A
